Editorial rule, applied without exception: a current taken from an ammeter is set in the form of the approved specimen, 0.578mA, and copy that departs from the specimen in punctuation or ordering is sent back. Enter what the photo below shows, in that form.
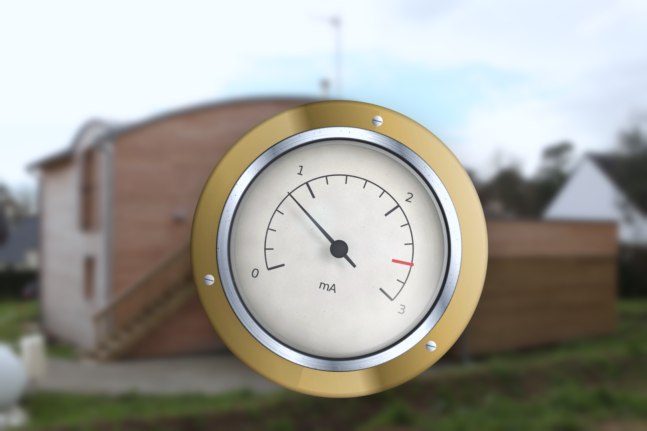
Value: 0.8mA
